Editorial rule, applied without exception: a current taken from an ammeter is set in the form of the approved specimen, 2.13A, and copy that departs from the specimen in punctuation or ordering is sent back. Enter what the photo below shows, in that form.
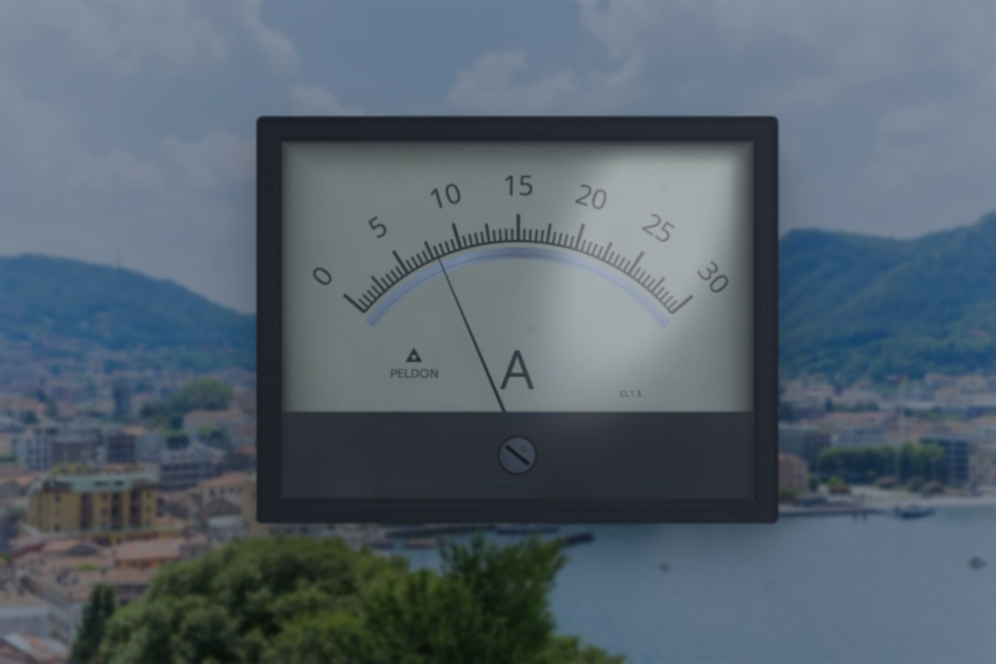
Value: 8A
